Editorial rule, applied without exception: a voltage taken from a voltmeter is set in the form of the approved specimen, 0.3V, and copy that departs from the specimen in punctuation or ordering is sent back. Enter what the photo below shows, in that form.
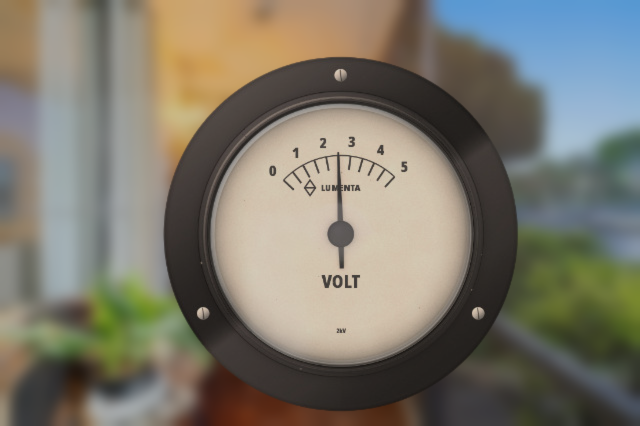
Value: 2.5V
